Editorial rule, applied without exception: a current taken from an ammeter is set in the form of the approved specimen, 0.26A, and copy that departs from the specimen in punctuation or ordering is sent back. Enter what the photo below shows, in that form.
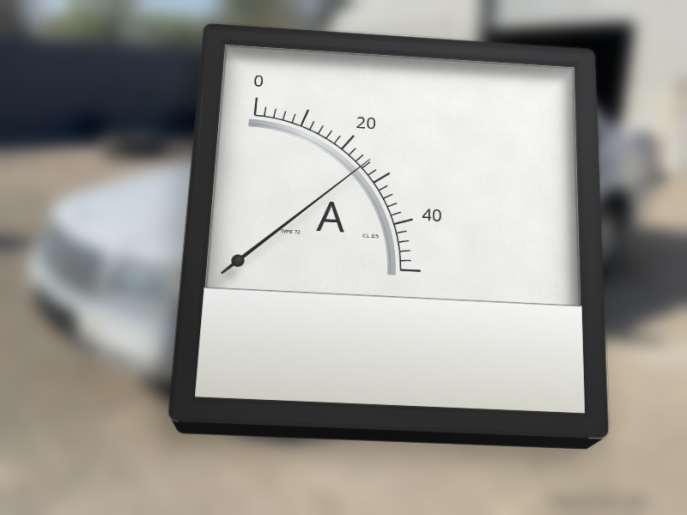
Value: 26A
